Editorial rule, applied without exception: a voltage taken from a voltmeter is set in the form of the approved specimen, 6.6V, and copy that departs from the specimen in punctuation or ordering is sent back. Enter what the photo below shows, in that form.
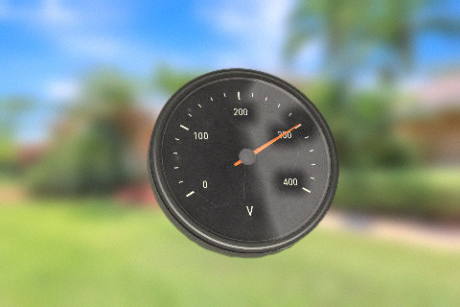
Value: 300V
